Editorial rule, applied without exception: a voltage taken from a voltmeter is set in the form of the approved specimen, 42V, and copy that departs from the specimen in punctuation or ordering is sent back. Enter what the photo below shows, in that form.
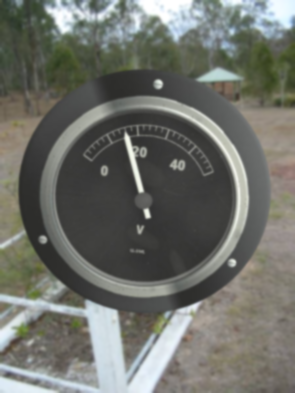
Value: 16V
